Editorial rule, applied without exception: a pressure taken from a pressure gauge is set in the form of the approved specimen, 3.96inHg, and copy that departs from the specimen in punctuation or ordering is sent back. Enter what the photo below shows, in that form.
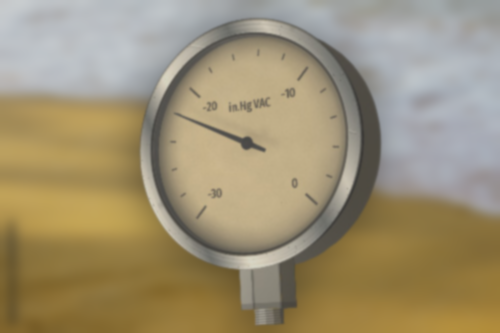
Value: -22inHg
